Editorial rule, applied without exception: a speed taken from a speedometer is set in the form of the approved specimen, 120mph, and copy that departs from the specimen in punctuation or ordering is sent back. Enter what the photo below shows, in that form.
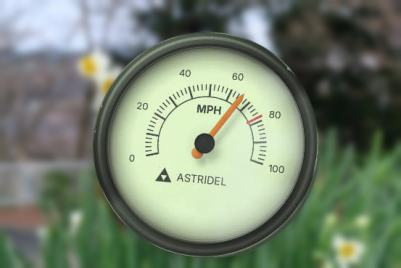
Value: 66mph
